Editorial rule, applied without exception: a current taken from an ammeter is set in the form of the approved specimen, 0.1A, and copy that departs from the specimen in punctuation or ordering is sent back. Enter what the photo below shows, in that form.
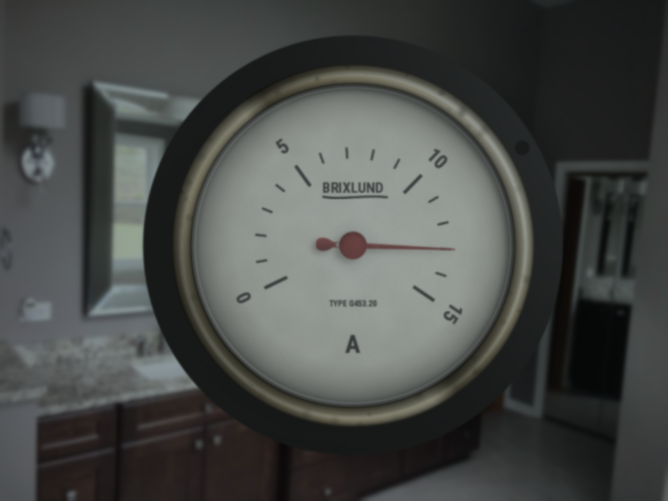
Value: 13A
